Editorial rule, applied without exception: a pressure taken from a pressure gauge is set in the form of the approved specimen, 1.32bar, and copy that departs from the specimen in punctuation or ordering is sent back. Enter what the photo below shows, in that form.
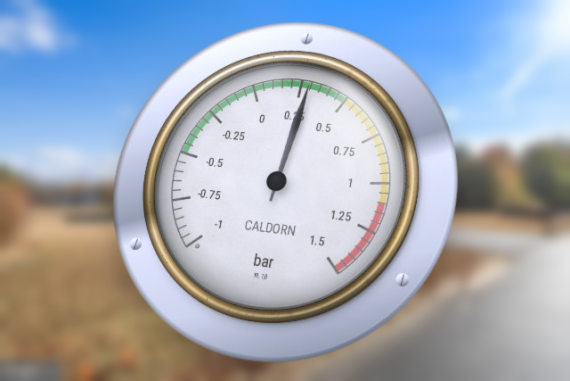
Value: 0.3bar
